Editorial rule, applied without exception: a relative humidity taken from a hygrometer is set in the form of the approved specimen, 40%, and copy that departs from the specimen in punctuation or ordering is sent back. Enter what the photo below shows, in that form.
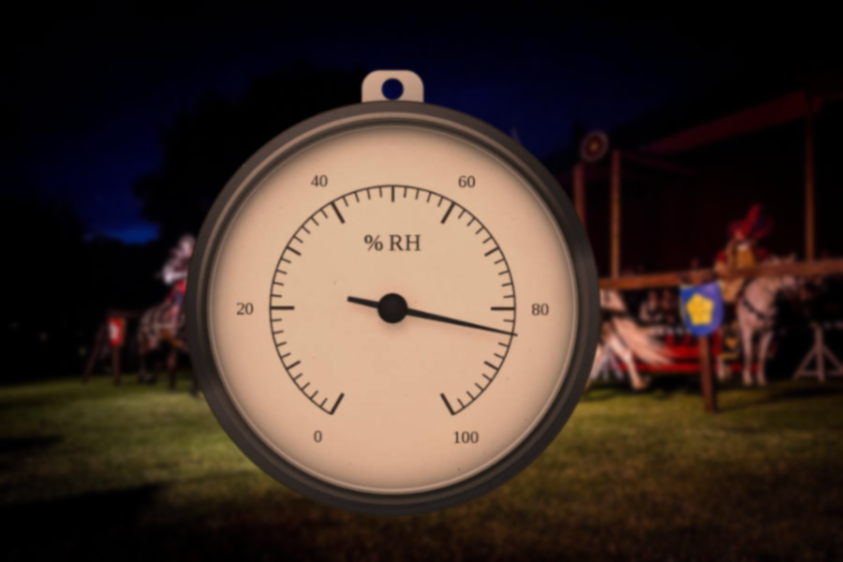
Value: 84%
